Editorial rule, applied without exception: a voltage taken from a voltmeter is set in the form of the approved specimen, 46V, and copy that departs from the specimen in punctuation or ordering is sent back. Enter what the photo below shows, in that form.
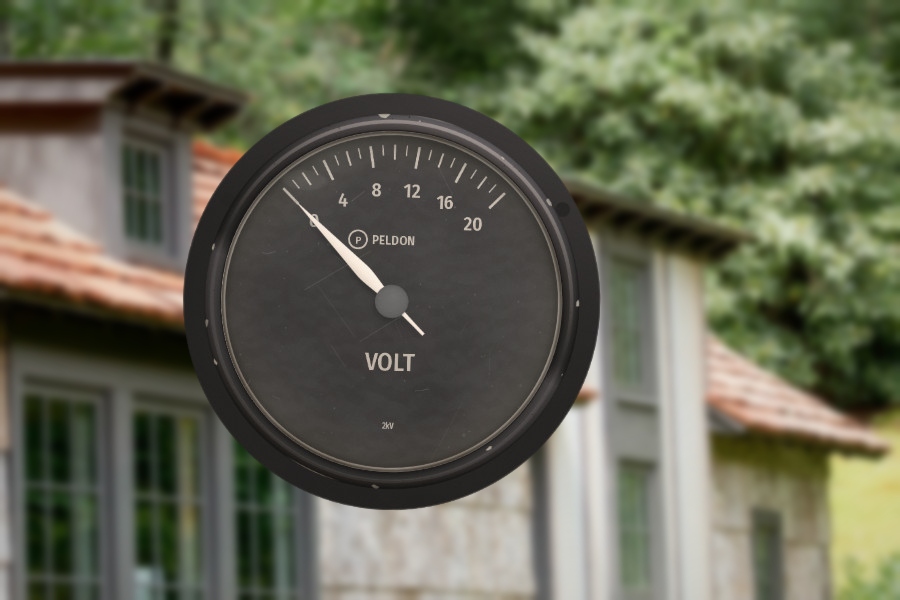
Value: 0V
